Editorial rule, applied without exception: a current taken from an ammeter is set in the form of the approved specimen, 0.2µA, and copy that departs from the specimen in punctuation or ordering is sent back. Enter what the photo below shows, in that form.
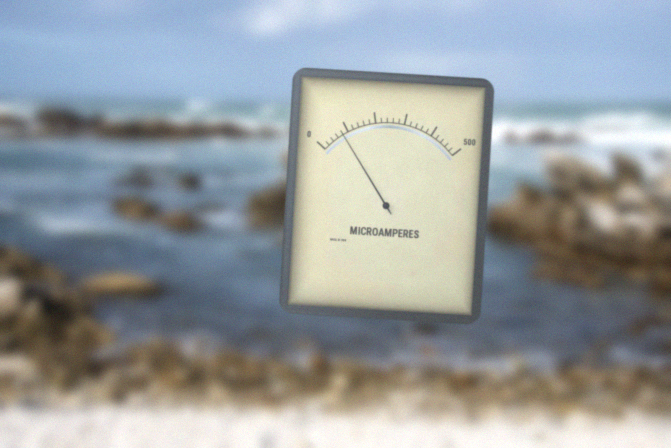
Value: 80µA
